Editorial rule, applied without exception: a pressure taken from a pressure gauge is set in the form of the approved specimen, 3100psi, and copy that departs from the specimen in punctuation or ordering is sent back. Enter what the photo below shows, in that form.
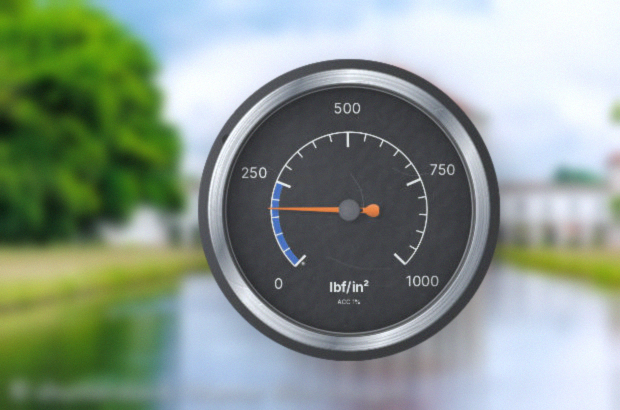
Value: 175psi
